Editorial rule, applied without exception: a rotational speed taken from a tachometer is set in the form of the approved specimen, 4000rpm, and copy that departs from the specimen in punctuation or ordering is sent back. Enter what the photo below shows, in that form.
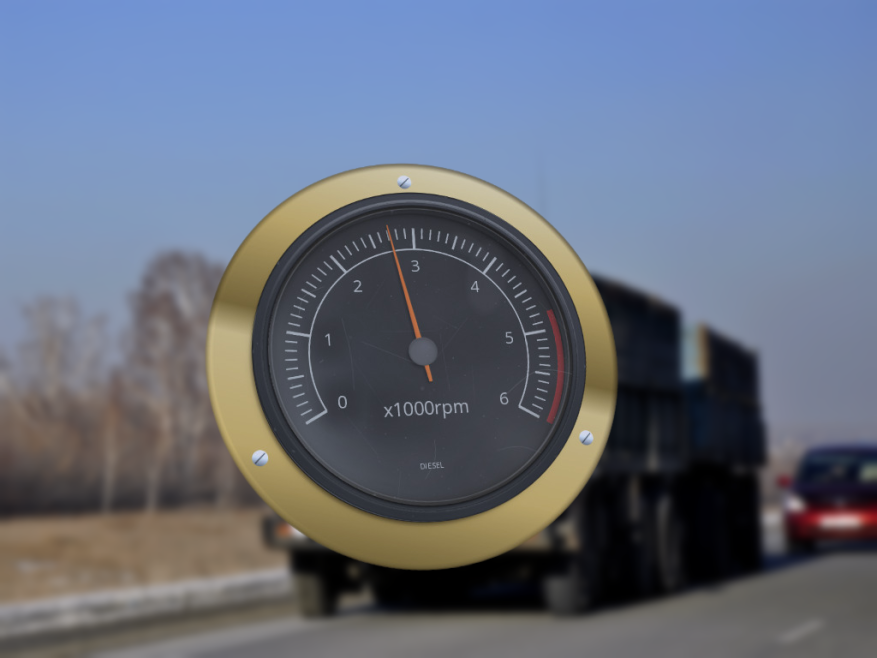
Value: 2700rpm
